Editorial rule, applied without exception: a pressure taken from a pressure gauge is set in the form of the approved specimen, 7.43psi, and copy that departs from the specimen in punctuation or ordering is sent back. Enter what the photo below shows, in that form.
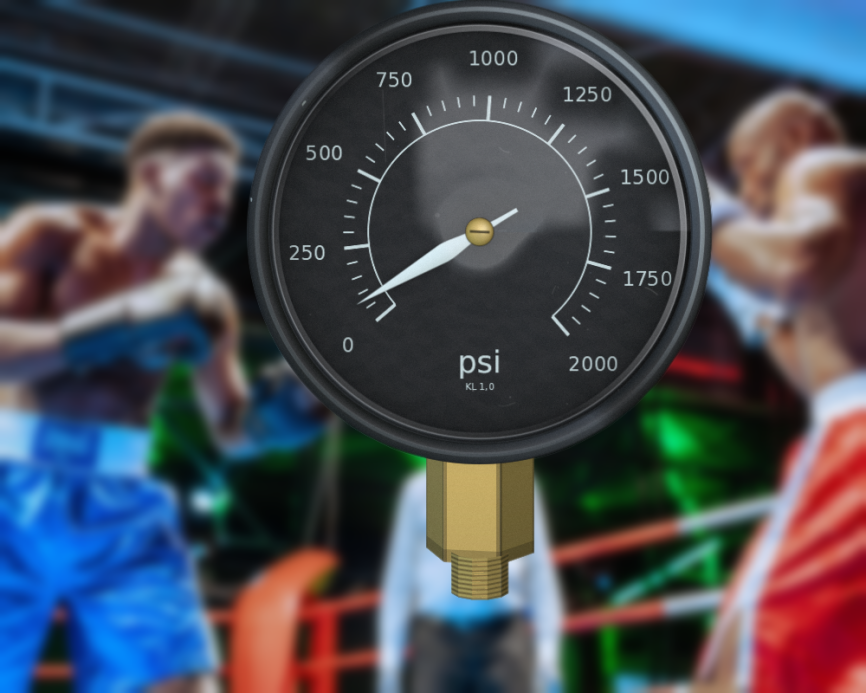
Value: 75psi
